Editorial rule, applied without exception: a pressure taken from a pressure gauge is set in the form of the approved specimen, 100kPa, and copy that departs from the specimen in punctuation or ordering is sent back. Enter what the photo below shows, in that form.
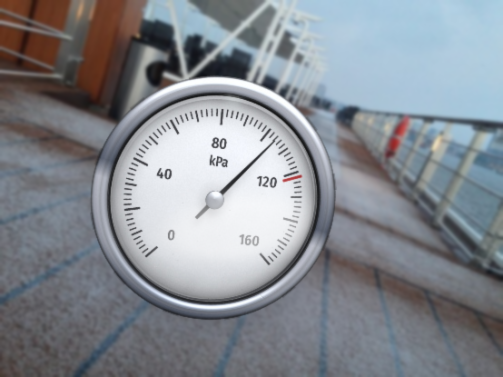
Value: 104kPa
